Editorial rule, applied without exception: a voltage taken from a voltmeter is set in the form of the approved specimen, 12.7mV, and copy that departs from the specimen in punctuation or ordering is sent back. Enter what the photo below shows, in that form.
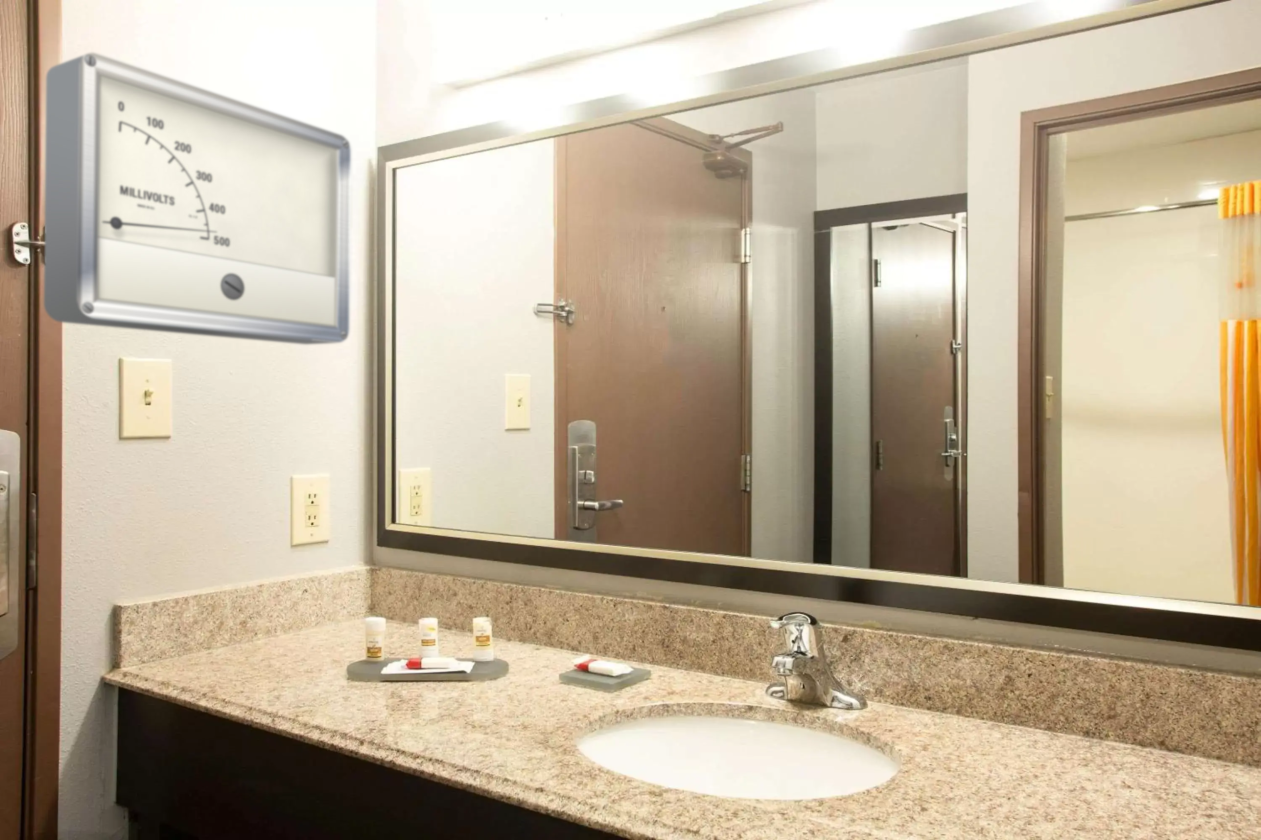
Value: 475mV
